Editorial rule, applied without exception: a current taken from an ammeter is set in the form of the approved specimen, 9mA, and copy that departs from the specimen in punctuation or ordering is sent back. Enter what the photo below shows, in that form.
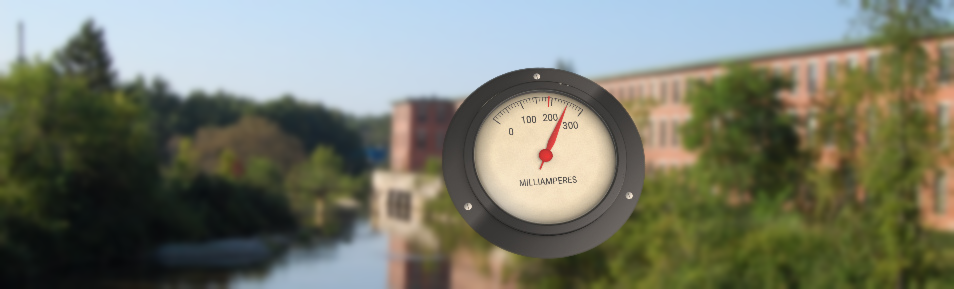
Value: 250mA
